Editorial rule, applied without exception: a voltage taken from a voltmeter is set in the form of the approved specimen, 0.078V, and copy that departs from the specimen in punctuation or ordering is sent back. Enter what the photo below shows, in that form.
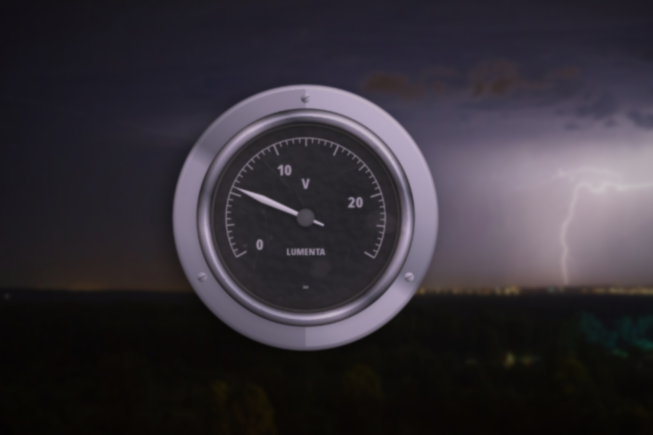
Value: 5.5V
